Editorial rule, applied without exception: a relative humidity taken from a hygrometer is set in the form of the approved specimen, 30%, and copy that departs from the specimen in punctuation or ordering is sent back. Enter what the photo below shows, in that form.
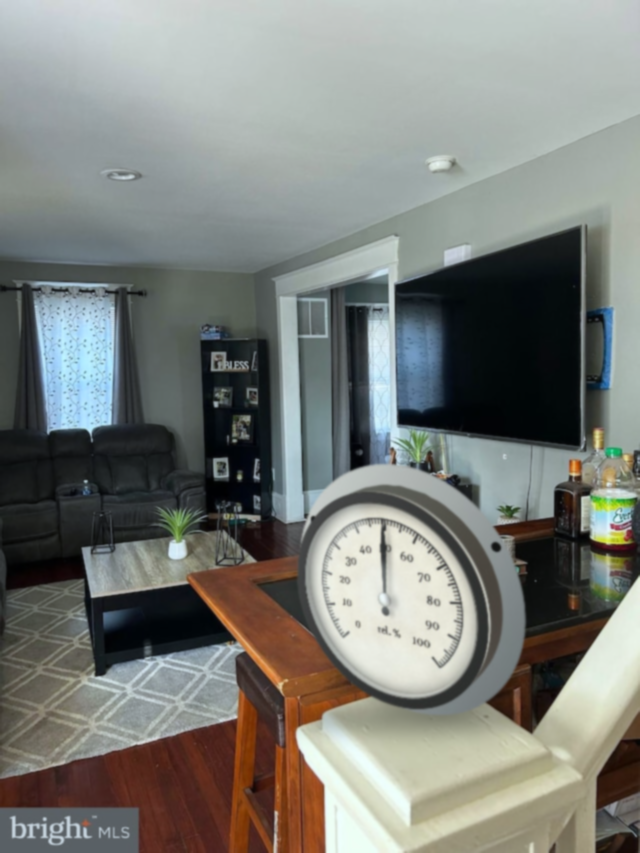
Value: 50%
